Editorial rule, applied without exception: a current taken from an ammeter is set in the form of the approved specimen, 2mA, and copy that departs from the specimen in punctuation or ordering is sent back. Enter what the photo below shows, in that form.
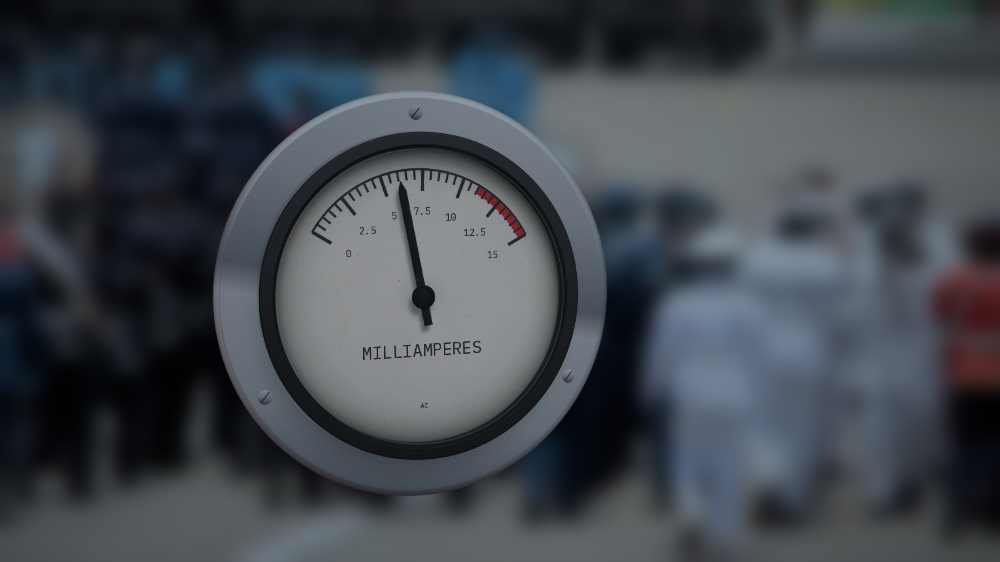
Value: 6mA
